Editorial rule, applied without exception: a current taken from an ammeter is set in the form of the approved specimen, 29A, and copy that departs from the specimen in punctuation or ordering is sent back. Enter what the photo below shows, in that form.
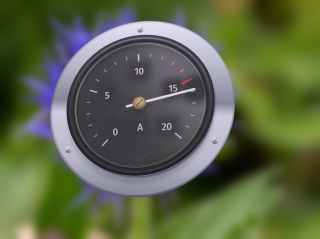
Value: 16A
